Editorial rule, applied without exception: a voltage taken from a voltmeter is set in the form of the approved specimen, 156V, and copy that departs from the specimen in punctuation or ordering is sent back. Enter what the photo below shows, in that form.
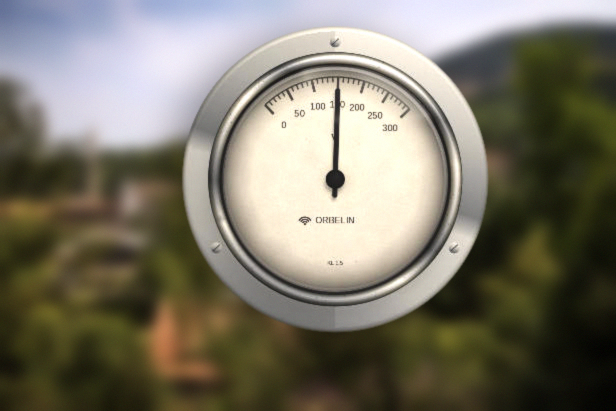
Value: 150V
